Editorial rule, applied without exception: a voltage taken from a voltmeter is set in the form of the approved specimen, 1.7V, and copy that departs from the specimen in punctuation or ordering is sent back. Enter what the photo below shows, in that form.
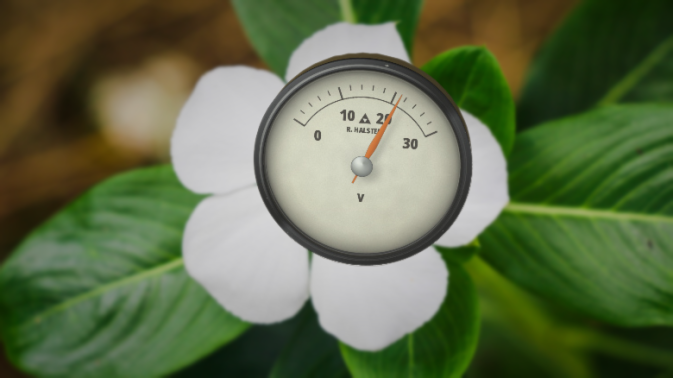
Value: 21V
